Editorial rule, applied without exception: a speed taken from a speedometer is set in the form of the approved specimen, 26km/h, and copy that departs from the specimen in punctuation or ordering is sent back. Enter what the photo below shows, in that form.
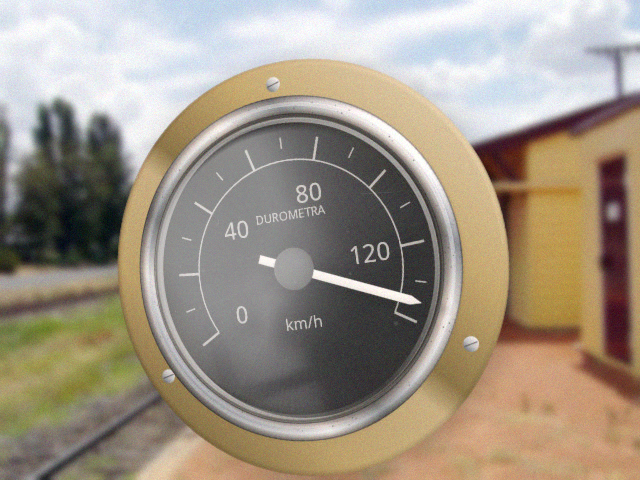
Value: 135km/h
